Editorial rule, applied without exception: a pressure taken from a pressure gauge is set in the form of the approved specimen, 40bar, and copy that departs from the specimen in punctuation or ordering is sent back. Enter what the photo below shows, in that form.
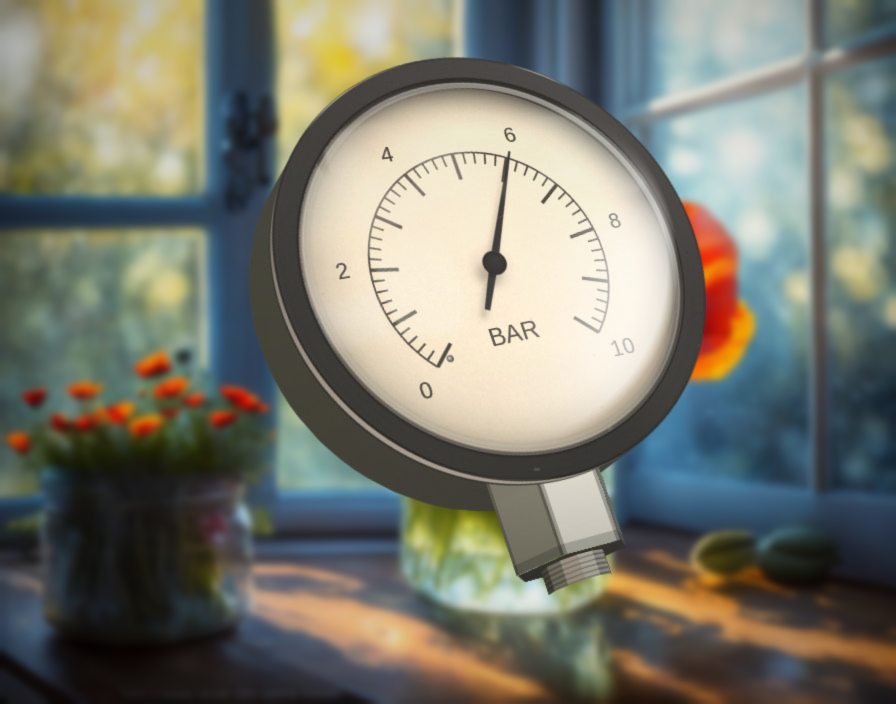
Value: 6bar
